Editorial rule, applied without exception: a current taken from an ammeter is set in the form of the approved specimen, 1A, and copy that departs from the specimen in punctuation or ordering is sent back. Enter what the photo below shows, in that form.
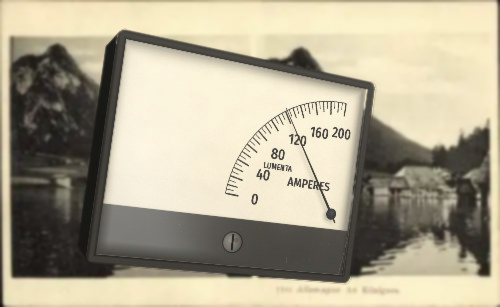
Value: 120A
